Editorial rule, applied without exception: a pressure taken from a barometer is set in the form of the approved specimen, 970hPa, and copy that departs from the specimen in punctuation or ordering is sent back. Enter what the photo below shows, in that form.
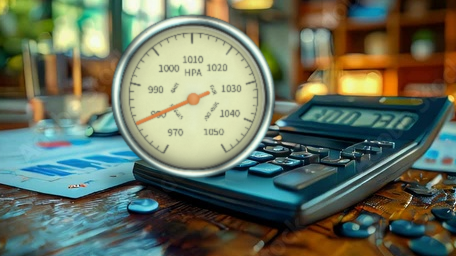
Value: 980hPa
